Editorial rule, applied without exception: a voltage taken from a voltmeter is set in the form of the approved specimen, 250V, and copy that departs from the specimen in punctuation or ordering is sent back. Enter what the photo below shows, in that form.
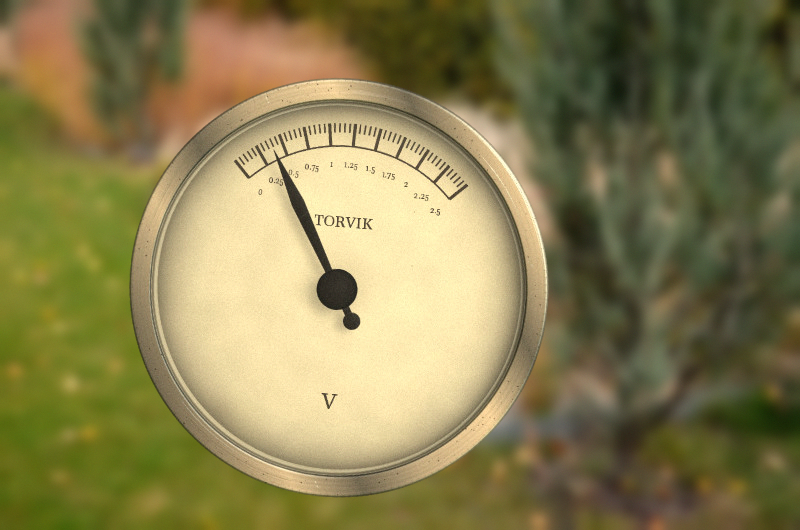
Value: 0.4V
